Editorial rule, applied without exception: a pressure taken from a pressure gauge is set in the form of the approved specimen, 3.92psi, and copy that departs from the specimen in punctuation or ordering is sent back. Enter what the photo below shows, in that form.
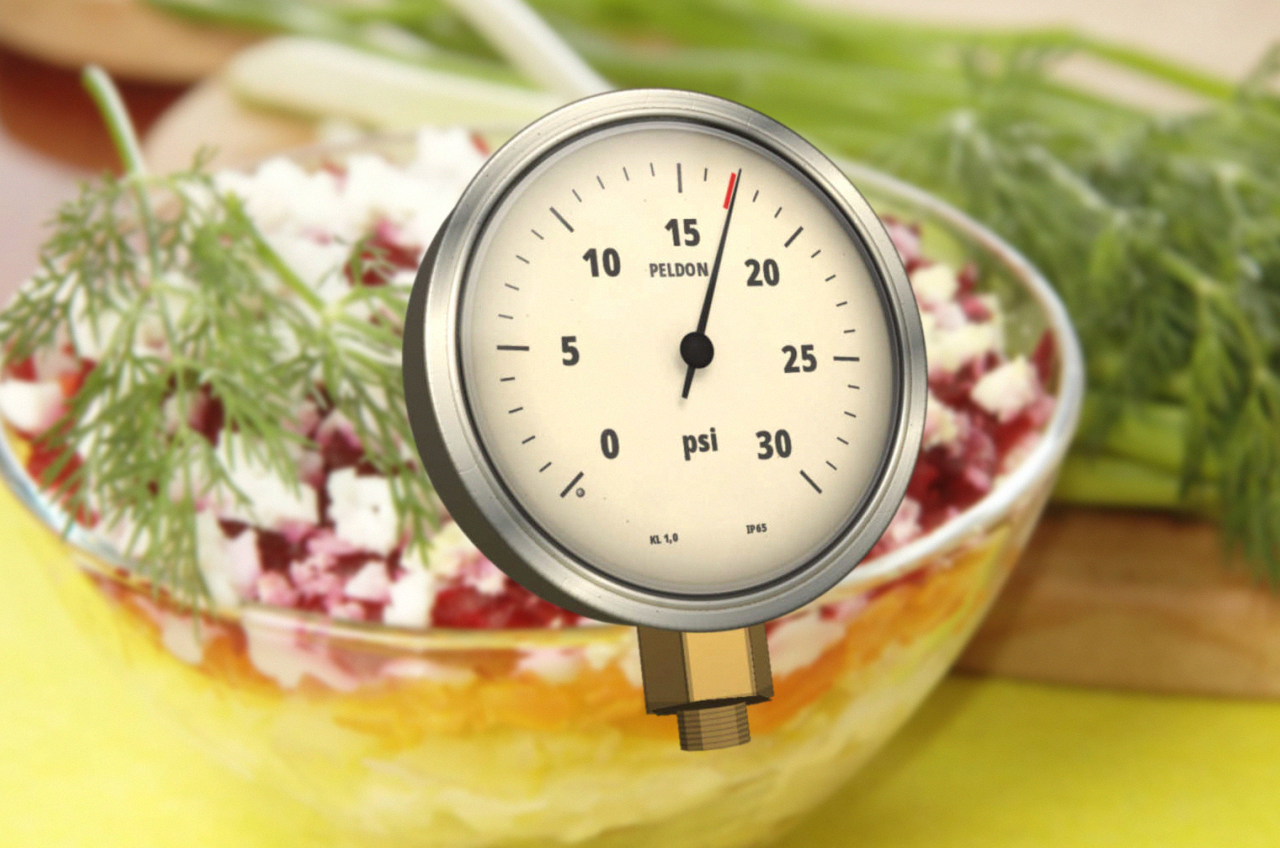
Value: 17psi
